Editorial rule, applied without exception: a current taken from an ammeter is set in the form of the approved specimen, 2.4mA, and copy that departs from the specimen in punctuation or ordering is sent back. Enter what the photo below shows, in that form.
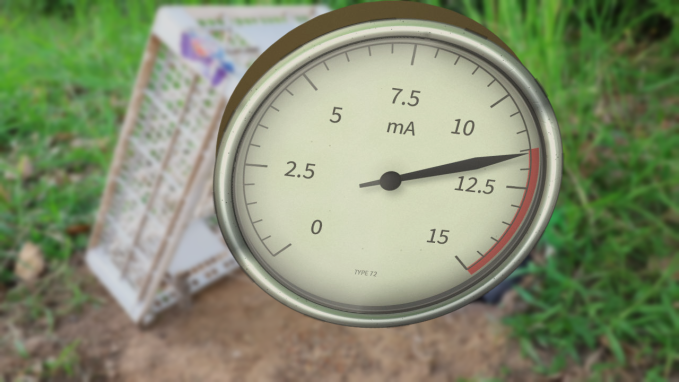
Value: 11.5mA
